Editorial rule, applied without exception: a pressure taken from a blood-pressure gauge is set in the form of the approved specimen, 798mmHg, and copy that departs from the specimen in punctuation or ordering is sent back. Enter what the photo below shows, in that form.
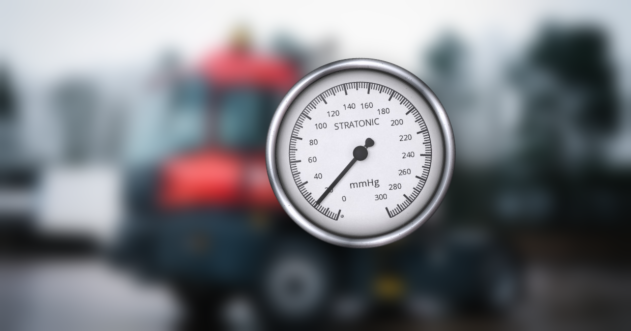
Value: 20mmHg
